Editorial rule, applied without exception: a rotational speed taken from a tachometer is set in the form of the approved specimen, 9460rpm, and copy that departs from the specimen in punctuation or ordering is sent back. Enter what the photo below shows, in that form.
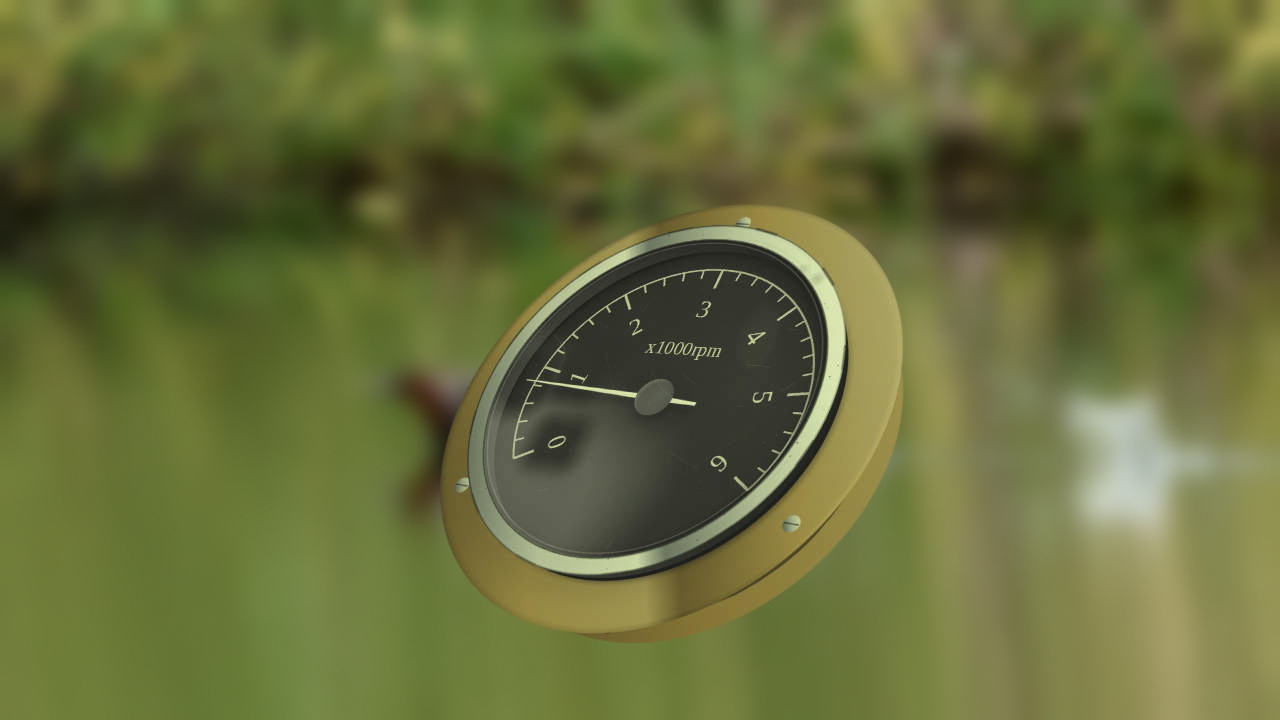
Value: 800rpm
